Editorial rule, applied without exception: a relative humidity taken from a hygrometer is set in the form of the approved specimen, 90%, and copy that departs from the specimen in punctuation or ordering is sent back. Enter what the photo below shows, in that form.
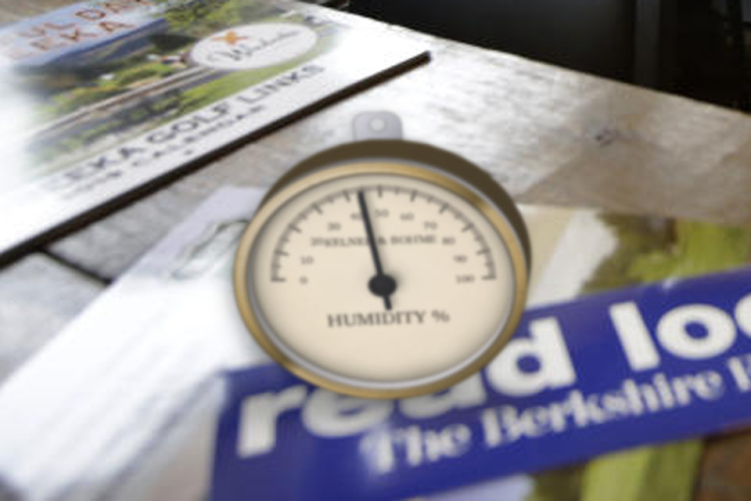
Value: 45%
